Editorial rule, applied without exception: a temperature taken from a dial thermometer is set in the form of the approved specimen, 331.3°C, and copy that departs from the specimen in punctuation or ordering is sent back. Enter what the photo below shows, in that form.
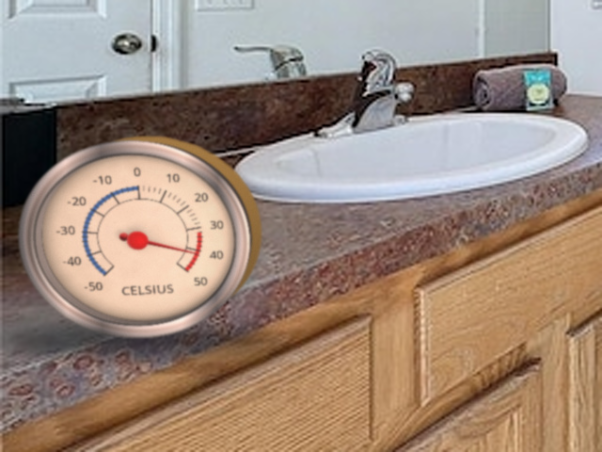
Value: 40°C
